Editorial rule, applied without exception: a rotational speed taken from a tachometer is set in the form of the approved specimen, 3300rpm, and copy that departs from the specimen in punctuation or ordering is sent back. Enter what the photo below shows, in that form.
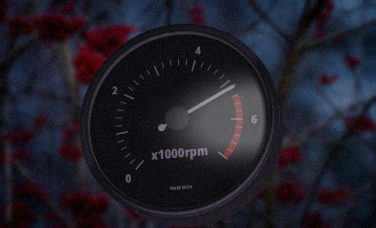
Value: 5200rpm
